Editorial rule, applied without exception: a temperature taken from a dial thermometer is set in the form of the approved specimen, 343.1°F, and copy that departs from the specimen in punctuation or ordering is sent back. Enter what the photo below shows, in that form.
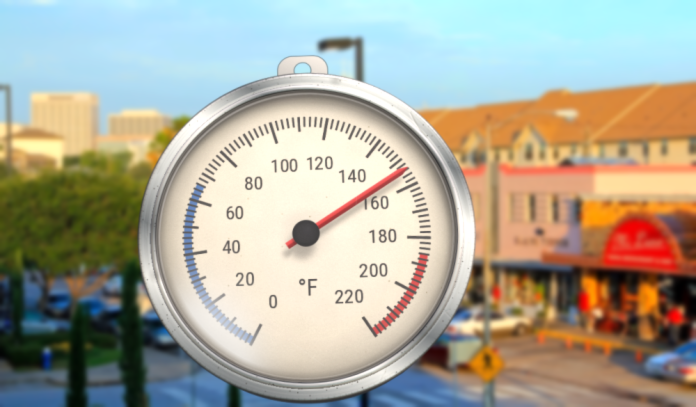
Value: 154°F
